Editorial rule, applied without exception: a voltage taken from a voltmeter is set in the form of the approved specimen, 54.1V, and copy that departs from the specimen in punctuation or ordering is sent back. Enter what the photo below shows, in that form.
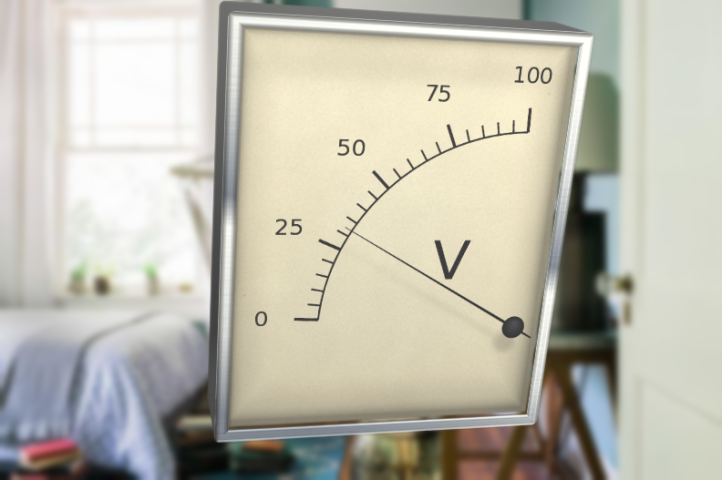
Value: 32.5V
